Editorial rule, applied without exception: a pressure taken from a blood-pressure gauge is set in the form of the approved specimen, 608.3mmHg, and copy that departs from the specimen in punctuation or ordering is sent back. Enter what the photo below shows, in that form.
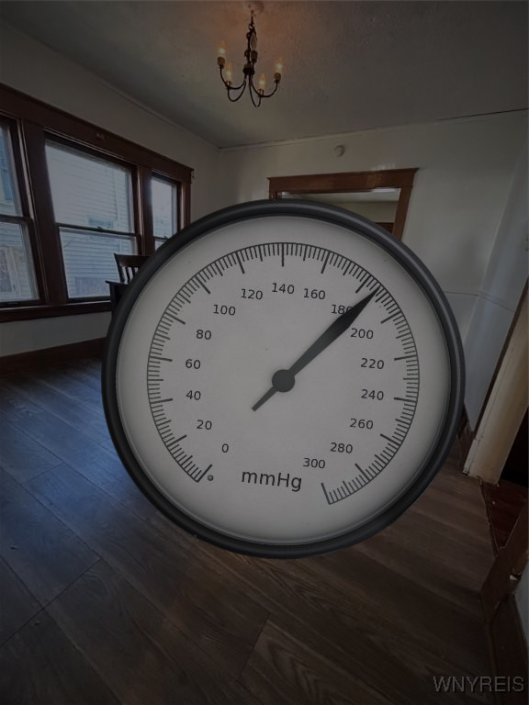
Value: 186mmHg
